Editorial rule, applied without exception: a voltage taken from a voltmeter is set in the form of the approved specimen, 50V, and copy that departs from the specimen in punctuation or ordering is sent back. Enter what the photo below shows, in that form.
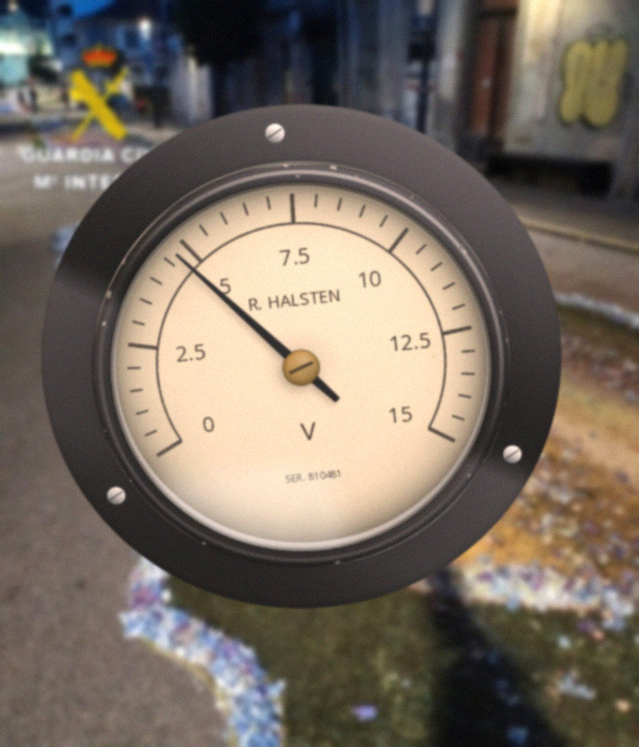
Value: 4.75V
